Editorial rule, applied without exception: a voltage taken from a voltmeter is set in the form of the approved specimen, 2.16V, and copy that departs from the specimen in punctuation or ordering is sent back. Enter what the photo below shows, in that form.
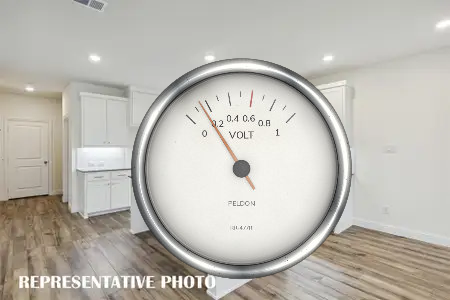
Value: 0.15V
